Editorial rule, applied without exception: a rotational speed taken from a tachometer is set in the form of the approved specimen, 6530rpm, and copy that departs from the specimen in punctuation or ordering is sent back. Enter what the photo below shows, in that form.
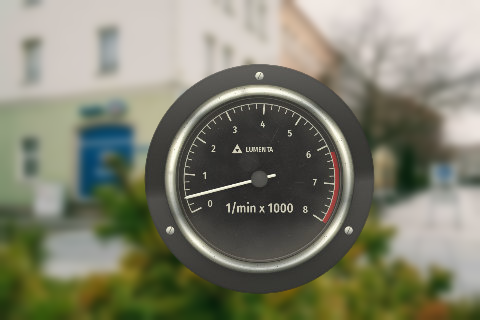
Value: 400rpm
